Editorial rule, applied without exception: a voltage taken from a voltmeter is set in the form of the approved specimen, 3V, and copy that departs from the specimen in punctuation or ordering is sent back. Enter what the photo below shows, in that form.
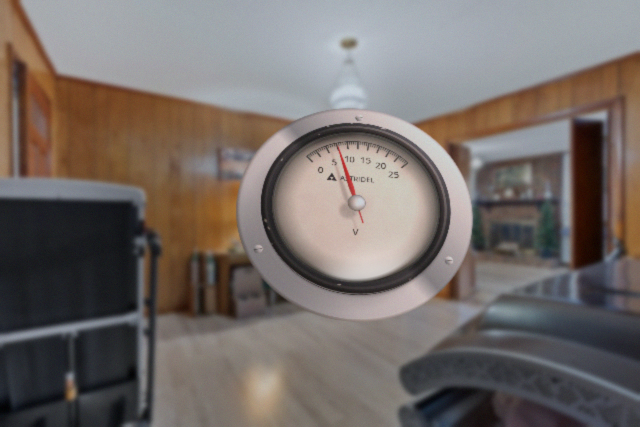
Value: 7.5V
